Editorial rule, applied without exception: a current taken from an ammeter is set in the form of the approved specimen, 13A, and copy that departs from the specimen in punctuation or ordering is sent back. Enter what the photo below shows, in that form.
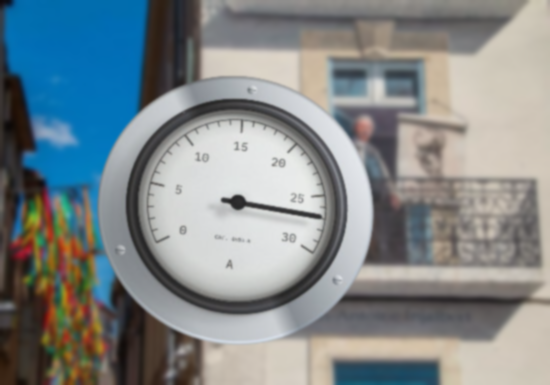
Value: 27A
